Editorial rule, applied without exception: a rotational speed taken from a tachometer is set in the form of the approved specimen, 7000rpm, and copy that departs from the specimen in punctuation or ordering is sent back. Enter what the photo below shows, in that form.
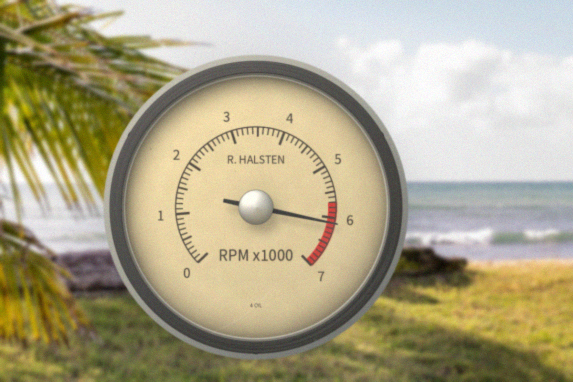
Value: 6100rpm
